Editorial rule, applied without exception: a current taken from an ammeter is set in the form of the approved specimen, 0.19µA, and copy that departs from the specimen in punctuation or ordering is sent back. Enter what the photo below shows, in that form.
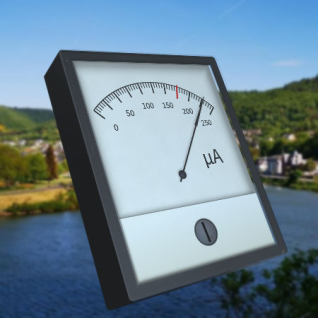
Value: 225µA
